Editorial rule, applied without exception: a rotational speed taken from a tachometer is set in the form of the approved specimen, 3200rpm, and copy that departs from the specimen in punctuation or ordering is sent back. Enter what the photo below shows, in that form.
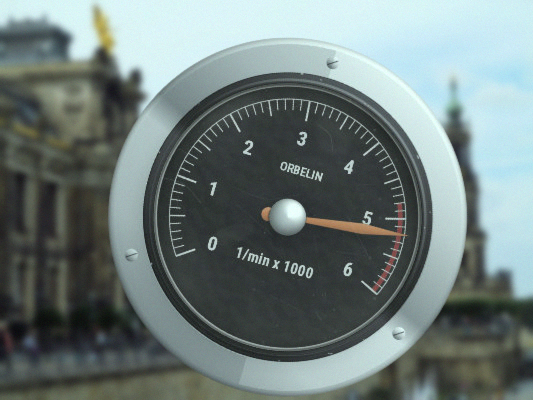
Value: 5200rpm
